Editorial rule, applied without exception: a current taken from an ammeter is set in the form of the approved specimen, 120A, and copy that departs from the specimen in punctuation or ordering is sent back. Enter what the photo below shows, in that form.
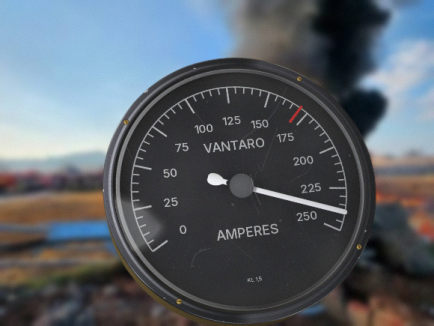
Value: 240A
